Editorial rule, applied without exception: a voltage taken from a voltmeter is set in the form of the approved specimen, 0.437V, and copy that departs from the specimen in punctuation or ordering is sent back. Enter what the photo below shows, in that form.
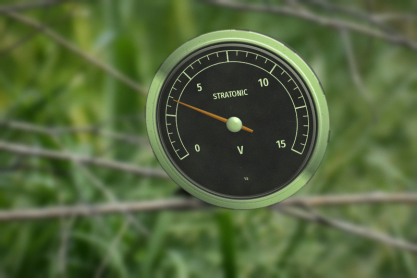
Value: 3.5V
